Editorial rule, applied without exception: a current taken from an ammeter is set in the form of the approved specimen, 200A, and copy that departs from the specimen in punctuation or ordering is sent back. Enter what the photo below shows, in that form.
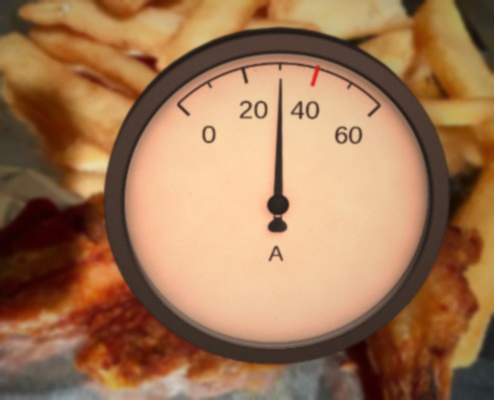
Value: 30A
